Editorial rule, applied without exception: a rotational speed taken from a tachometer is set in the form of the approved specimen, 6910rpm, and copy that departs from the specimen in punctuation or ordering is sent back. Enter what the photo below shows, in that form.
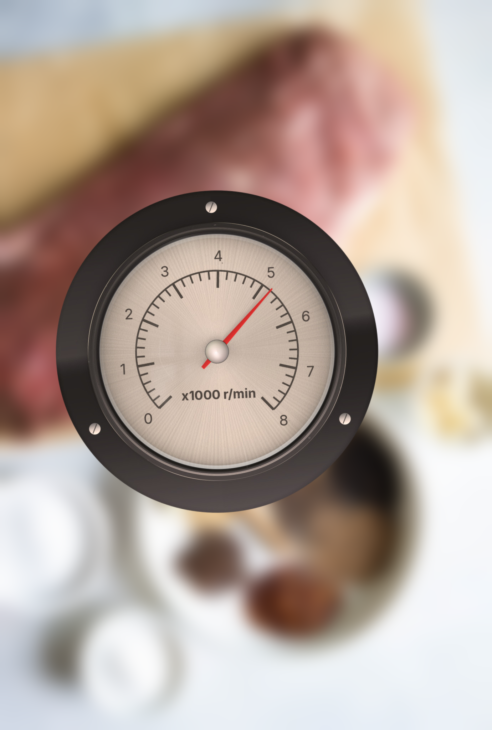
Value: 5200rpm
